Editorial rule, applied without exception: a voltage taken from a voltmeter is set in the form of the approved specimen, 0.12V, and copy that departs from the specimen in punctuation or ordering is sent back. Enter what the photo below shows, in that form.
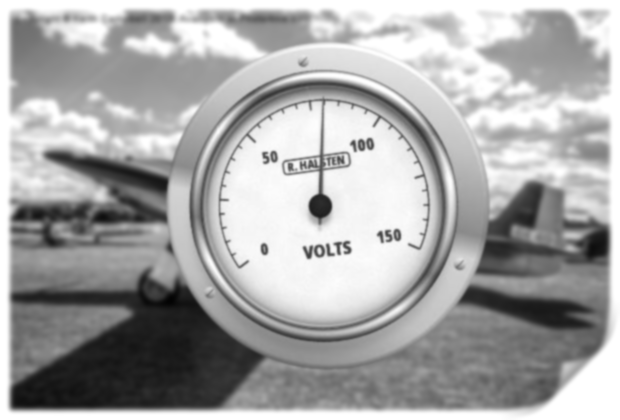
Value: 80V
